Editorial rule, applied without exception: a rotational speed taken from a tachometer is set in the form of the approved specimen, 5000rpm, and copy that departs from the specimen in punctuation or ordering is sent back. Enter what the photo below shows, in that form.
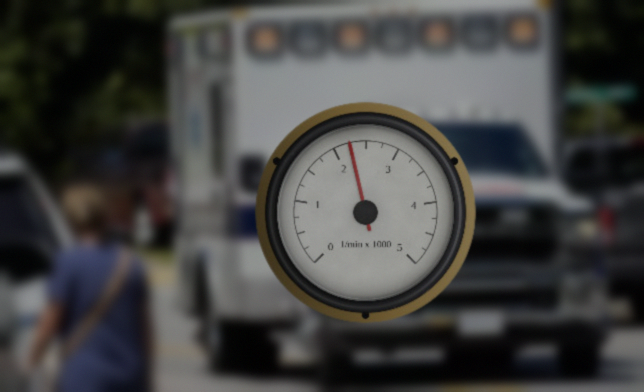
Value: 2250rpm
